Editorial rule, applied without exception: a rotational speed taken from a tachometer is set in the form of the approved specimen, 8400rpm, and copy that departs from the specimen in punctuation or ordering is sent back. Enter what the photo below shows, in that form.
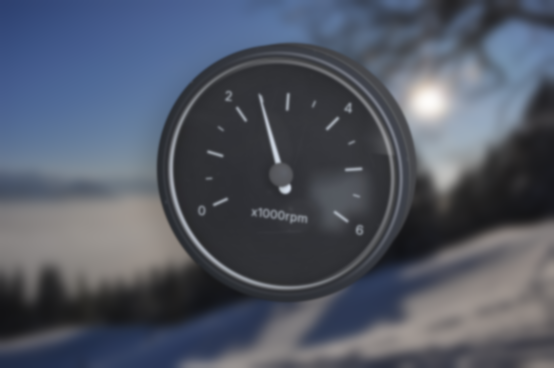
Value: 2500rpm
